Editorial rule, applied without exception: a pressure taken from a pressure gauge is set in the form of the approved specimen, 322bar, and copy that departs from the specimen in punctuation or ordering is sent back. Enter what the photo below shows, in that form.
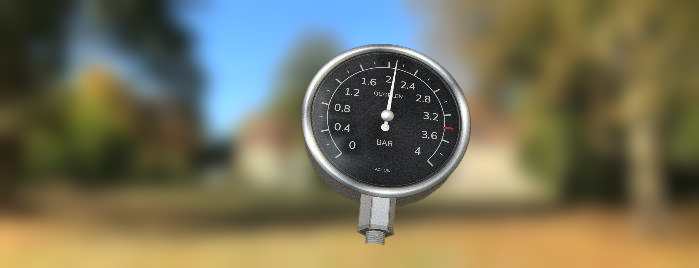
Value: 2.1bar
